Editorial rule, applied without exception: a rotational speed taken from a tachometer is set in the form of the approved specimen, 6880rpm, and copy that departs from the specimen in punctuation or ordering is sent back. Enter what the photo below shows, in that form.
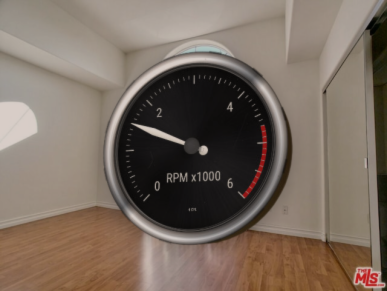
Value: 1500rpm
